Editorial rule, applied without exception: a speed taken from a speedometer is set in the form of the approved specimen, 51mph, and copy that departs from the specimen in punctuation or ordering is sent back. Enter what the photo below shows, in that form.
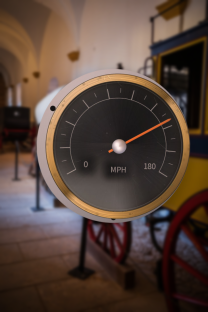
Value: 135mph
